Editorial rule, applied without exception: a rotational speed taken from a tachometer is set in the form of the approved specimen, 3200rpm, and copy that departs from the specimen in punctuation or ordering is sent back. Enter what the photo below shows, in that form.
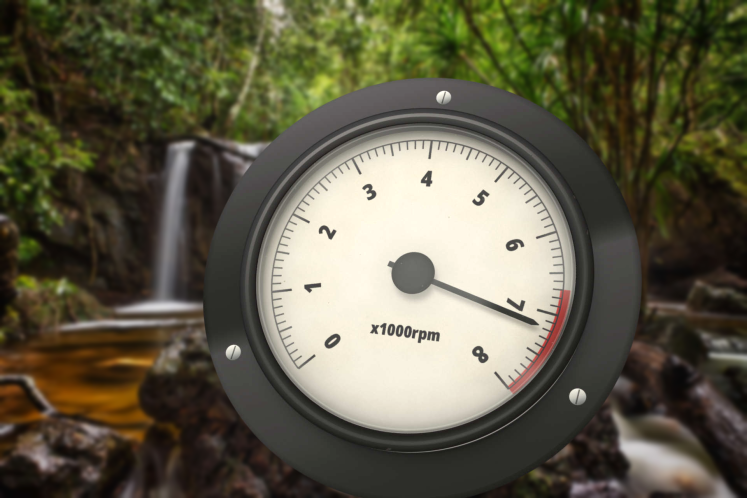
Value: 7200rpm
